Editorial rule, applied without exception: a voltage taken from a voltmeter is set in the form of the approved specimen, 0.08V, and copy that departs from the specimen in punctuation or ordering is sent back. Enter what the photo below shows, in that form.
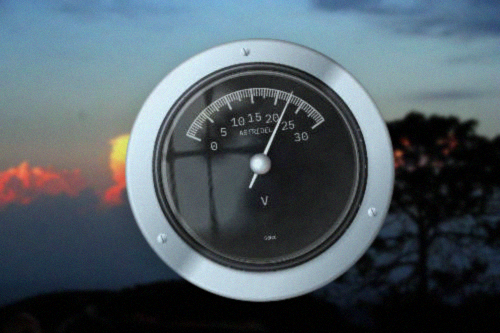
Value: 22.5V
